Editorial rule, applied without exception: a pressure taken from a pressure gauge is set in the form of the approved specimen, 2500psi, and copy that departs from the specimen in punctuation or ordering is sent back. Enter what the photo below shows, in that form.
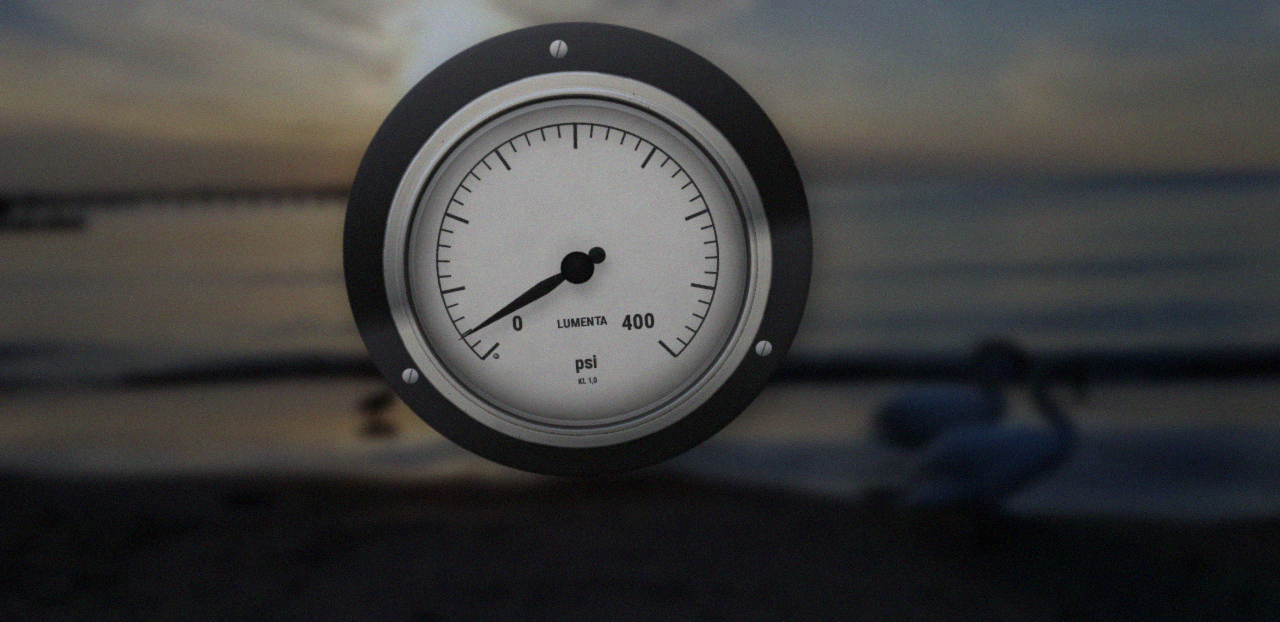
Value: 20psi
